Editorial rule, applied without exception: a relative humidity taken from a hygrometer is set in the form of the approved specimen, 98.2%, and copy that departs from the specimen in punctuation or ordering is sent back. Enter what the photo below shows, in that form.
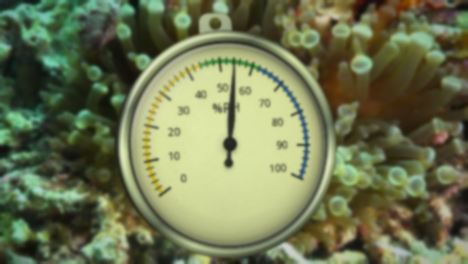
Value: 54%
